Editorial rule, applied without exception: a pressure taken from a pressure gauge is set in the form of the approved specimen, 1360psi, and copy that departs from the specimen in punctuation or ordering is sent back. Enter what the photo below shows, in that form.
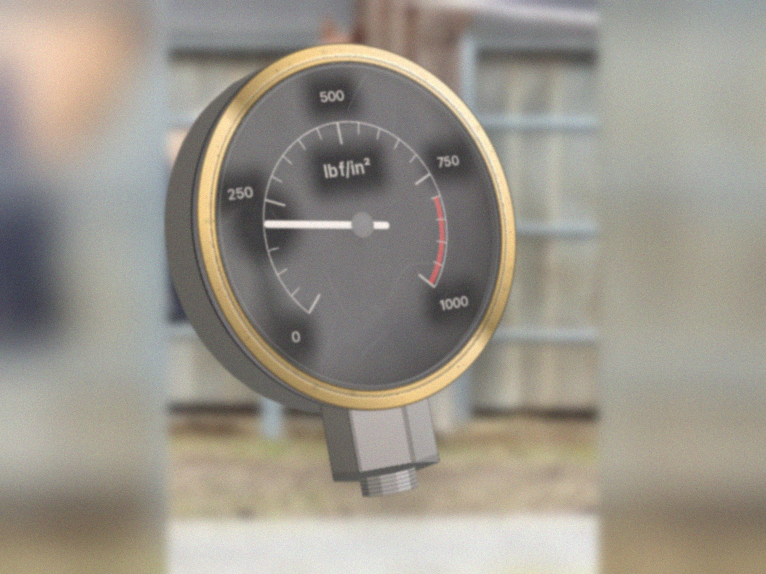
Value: 200psi
